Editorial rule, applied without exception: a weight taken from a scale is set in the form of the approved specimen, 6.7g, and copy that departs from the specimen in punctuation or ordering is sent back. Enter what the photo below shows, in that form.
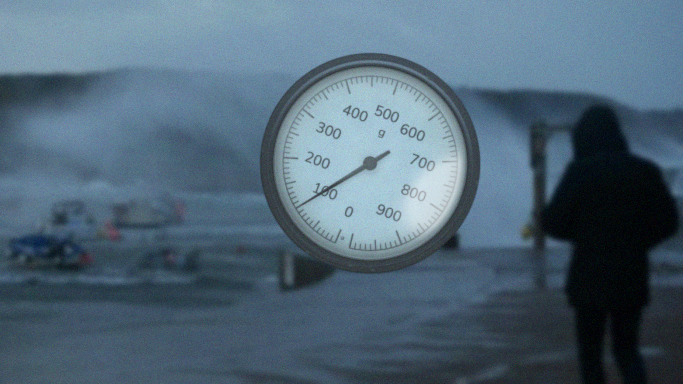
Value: 100g
